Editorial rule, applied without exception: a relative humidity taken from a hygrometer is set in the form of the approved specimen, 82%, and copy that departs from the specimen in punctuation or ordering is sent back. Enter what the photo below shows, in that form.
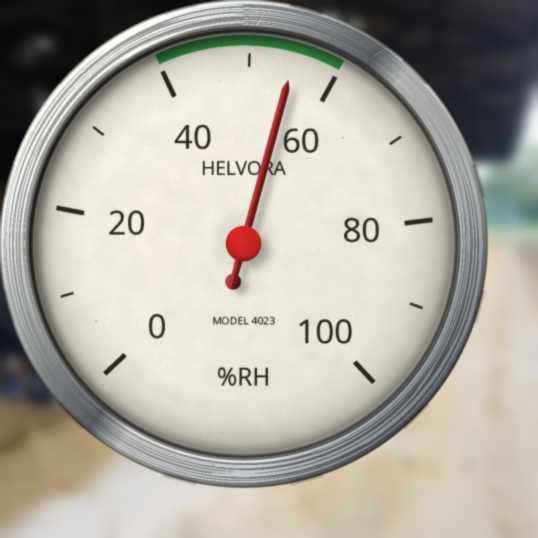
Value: 55%
